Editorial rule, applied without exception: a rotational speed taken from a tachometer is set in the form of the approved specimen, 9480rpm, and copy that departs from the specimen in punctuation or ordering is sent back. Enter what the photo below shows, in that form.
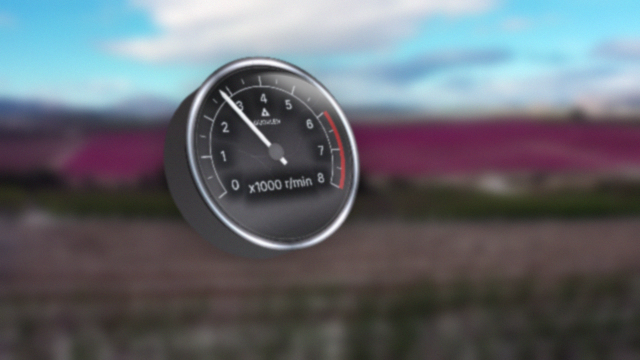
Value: 2750rpm
